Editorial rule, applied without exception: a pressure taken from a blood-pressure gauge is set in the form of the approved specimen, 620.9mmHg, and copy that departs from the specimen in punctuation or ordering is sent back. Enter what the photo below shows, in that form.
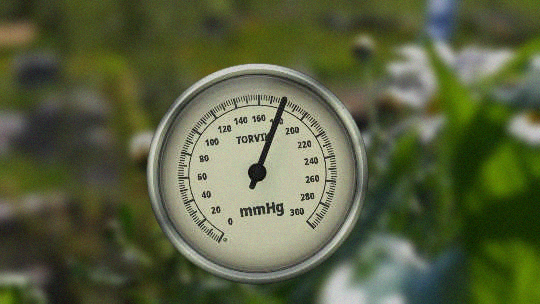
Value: 180mmHg
